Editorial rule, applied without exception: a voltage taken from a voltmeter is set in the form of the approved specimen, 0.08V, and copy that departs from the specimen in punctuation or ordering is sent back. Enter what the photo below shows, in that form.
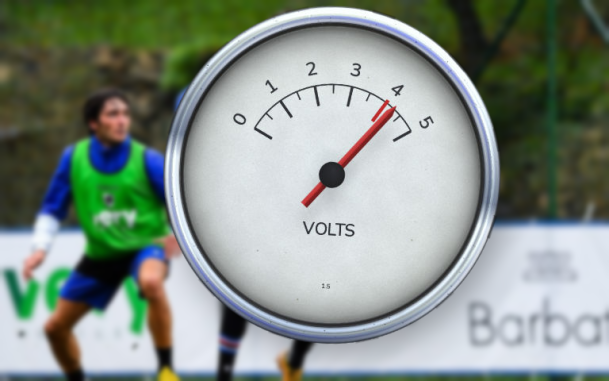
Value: 4.25V
